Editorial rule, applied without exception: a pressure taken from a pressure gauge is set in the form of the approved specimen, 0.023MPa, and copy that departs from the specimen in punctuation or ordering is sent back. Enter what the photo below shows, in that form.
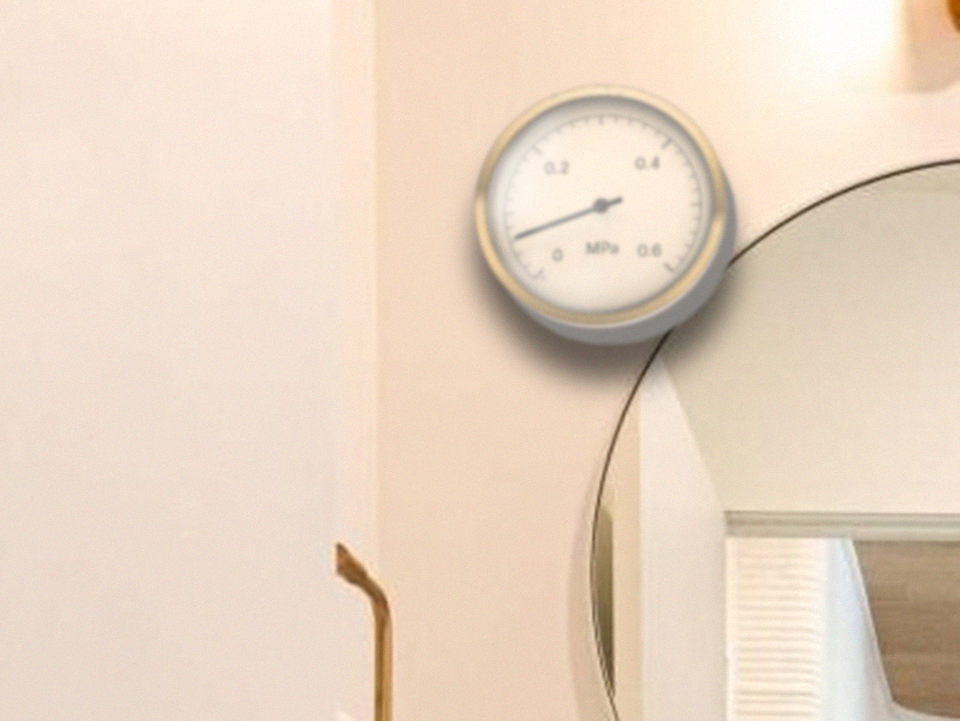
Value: 0.06MPa
